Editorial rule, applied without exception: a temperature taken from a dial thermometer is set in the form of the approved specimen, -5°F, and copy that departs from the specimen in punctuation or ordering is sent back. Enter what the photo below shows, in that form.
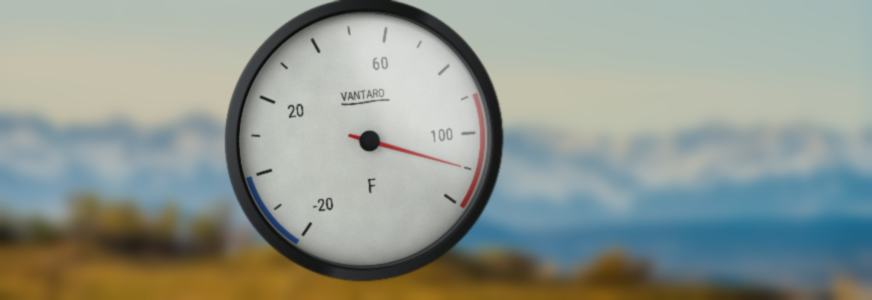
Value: 110°F
